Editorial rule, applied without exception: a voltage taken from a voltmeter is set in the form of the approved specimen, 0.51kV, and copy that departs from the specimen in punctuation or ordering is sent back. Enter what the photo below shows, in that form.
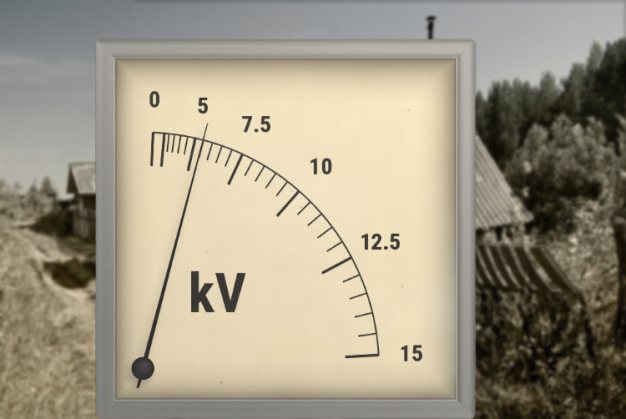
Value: 5.5kV
